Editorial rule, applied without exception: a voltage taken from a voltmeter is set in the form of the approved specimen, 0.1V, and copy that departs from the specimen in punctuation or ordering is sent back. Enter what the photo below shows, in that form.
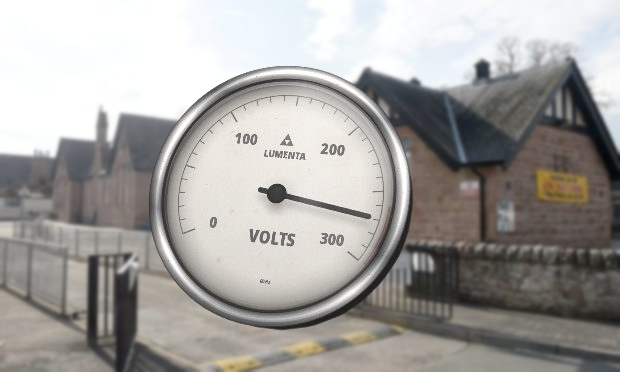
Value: 270V
